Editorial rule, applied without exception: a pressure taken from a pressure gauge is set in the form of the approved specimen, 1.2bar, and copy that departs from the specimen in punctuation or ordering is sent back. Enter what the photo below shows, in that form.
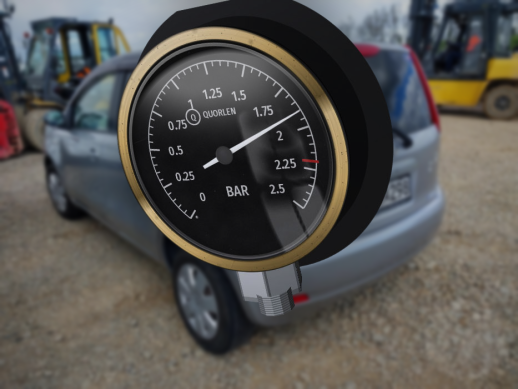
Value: 1.9bar
